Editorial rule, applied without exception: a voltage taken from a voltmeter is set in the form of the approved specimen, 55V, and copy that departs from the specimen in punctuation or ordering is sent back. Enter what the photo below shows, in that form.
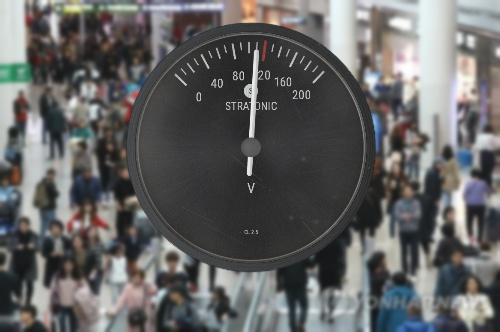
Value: 110V
